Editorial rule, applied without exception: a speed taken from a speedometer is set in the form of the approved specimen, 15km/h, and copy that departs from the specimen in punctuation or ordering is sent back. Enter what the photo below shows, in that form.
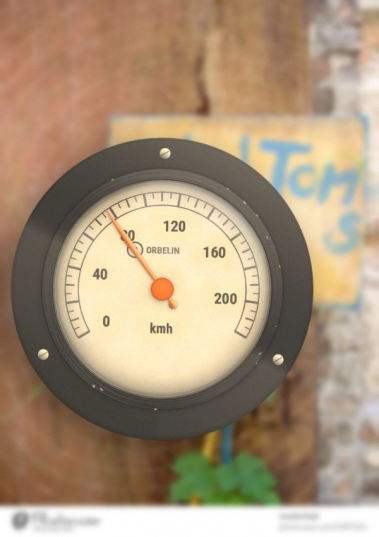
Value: 77.5km/h
